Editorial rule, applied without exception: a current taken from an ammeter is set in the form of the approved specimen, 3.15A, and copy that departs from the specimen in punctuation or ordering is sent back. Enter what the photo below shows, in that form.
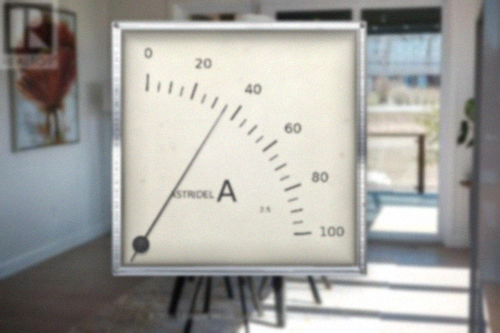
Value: 35A
